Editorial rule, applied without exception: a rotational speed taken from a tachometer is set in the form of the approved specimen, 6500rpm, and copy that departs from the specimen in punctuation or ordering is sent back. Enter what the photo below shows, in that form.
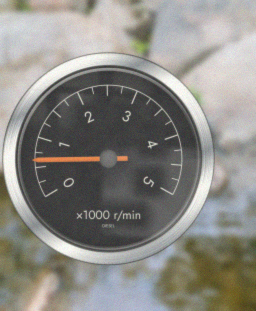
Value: 625rpm
